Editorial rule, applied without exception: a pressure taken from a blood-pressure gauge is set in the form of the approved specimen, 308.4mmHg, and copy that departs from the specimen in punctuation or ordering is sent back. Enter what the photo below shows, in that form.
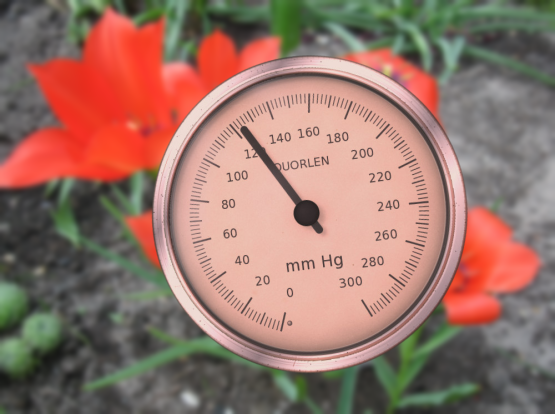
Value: 124mmHg
